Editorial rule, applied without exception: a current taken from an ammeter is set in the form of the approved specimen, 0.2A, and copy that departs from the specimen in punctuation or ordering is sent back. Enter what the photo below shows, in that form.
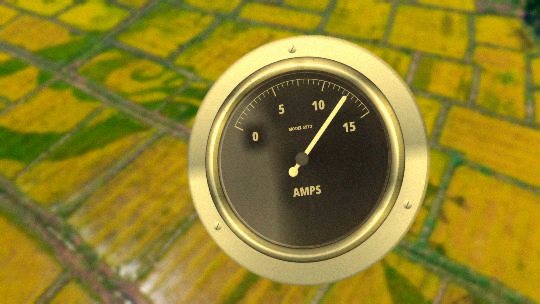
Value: 12.5A
